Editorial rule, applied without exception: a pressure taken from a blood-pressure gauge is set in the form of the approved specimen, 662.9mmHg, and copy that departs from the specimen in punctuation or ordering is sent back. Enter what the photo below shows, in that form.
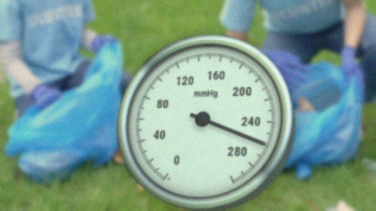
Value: 260mmHg
